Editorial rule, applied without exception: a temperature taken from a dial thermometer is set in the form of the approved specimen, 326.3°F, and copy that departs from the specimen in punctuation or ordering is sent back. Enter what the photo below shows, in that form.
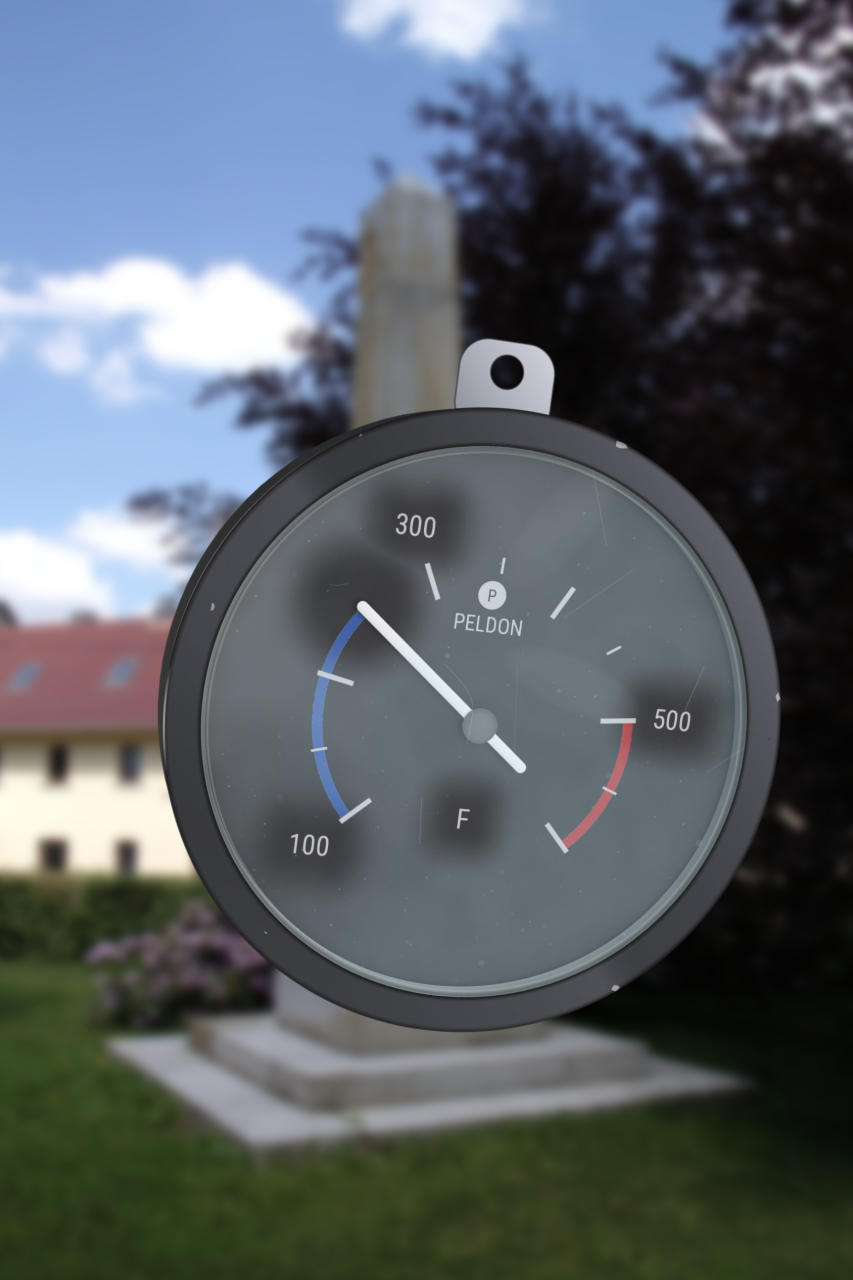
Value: 250°F
